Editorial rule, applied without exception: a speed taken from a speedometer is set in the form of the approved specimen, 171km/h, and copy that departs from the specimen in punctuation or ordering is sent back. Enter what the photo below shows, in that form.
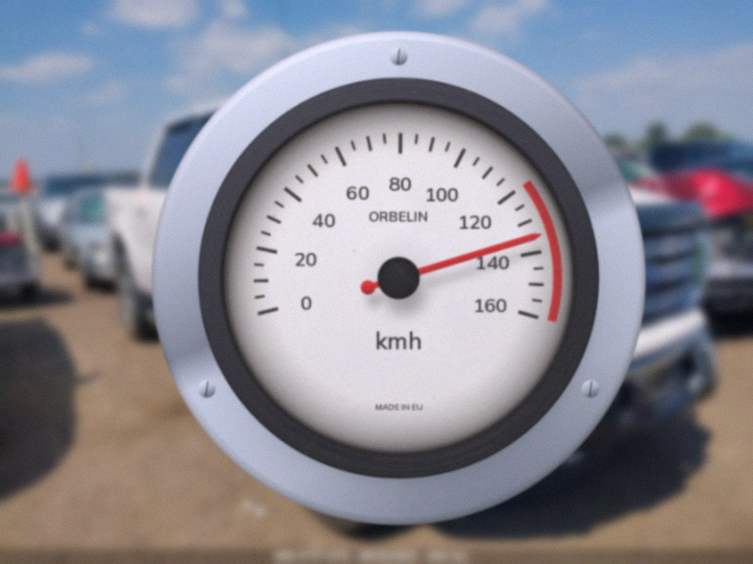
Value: 135km/h
